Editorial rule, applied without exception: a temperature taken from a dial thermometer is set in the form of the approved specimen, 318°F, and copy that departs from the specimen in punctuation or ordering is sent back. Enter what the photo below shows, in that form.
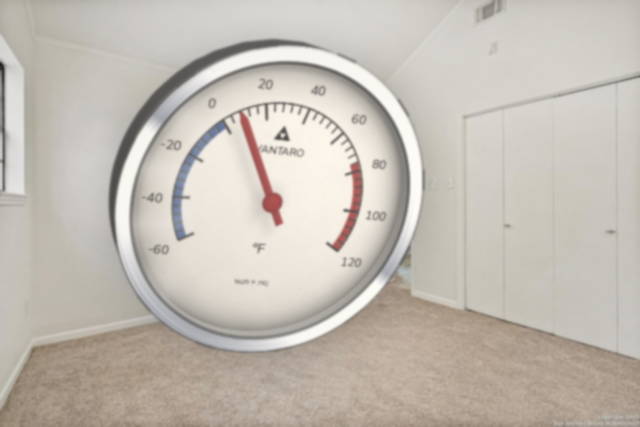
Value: 8°F
